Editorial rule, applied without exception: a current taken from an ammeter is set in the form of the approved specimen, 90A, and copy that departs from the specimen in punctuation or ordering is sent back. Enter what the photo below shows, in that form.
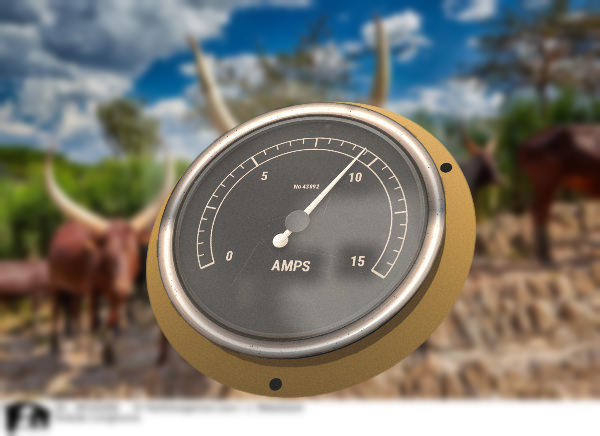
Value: 9.5A
